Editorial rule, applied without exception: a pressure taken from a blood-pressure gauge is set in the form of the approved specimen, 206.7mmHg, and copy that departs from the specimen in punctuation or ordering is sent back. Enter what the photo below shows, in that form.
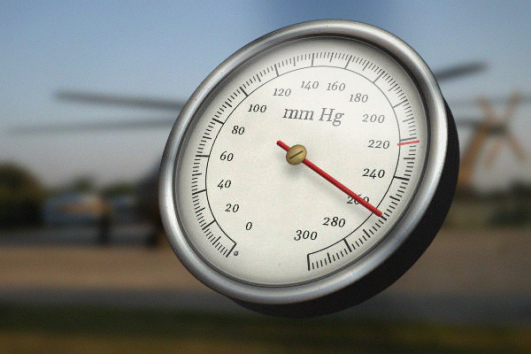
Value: 260mmHg
